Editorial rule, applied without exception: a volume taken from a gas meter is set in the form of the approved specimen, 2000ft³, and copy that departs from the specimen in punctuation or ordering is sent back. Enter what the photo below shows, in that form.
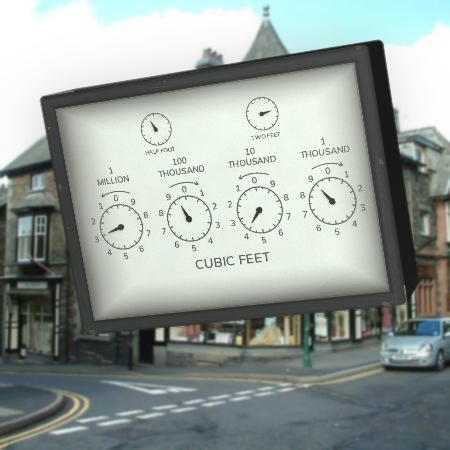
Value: 293900ft³
